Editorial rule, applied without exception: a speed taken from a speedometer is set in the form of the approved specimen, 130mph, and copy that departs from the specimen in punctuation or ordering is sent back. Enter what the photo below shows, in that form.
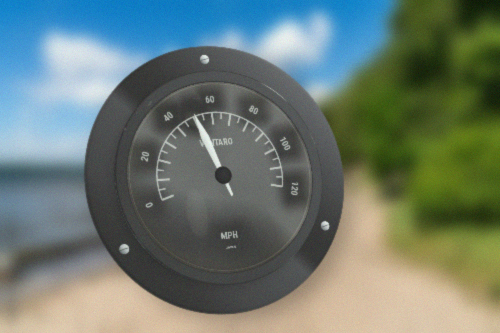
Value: 50mph
